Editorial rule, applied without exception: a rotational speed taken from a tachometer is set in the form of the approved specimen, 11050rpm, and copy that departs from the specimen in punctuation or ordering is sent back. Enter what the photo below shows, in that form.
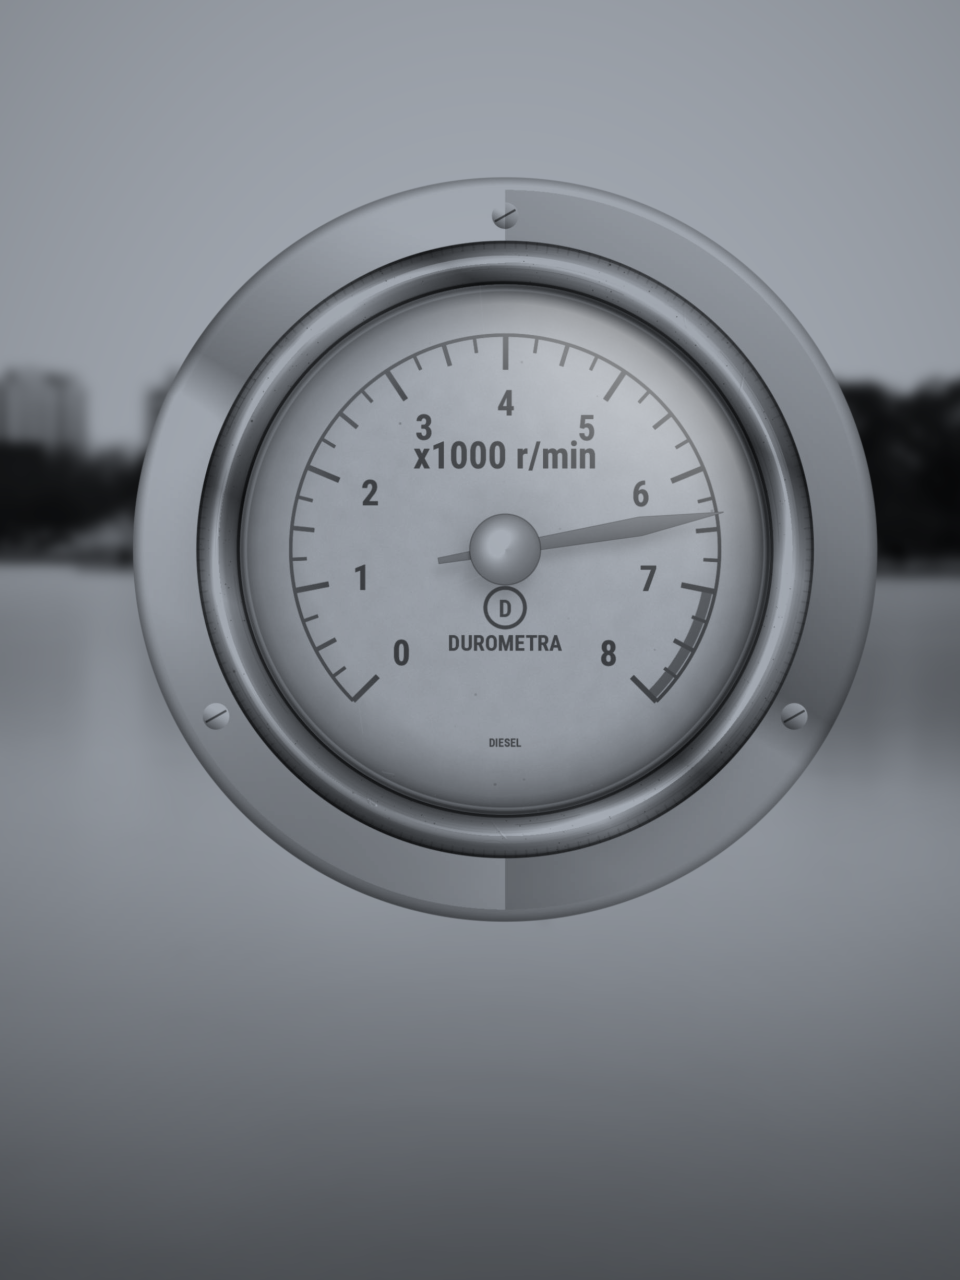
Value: 6375rpm
